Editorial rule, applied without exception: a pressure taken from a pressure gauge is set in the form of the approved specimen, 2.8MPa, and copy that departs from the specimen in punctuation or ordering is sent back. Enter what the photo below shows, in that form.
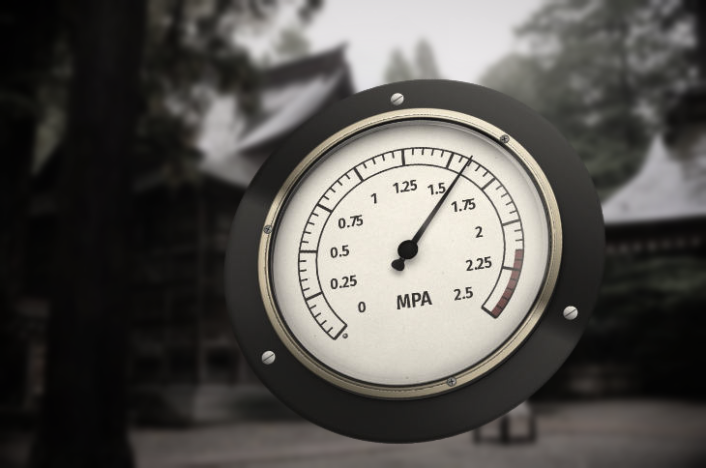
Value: 1.6MPa
